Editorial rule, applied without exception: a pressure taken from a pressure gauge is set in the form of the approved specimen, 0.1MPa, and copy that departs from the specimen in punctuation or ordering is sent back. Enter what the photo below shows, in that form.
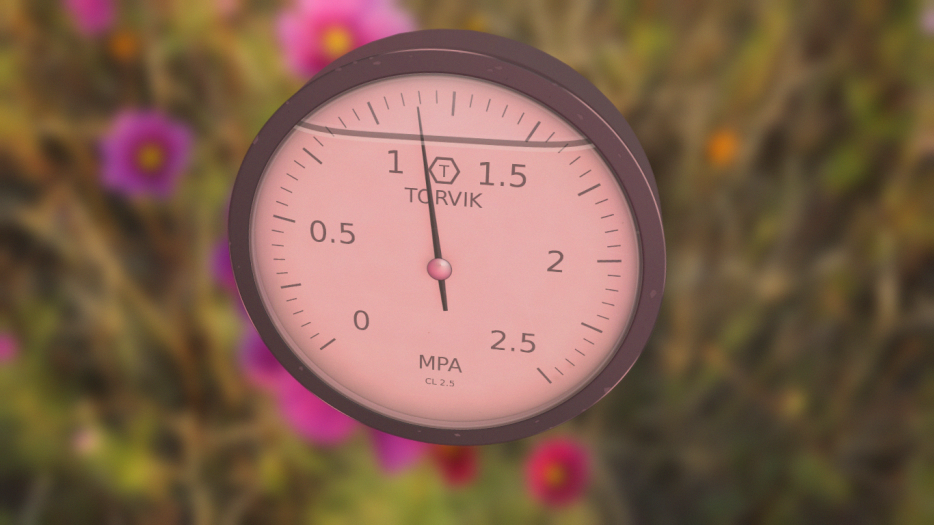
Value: 1.15MPa
